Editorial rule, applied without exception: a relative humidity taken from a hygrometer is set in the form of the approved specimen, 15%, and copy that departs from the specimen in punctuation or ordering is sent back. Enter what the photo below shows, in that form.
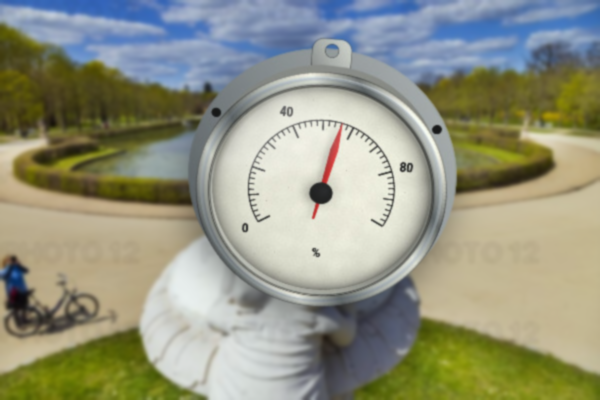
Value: 56%
